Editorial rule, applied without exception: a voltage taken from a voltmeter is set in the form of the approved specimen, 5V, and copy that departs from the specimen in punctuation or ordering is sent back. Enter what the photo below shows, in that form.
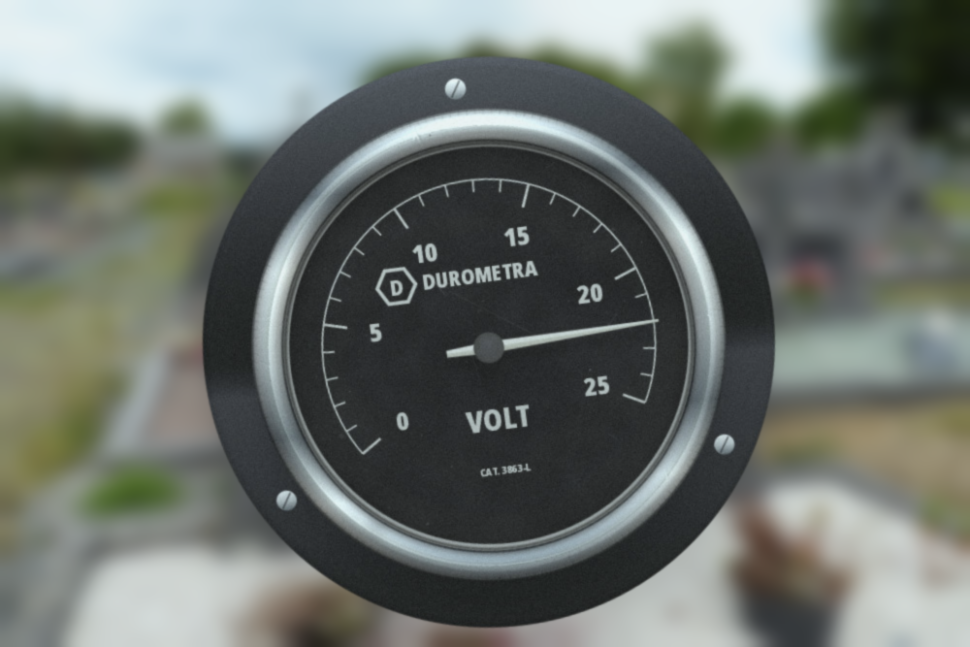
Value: 22V
